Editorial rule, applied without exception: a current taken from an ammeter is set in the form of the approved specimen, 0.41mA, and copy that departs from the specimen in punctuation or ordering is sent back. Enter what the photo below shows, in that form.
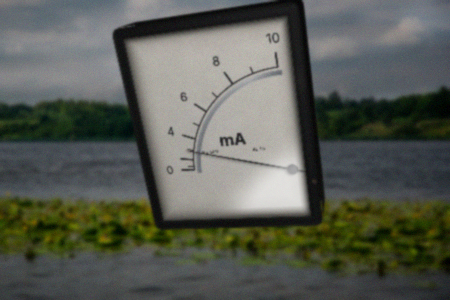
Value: 3mA
